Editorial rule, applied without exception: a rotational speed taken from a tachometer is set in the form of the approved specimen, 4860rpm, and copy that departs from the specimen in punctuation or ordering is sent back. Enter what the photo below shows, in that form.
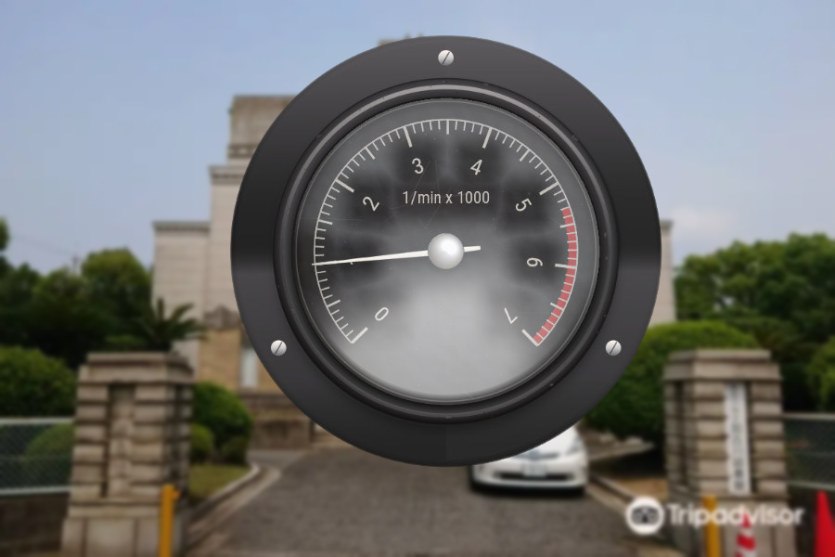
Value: 1000rpm
